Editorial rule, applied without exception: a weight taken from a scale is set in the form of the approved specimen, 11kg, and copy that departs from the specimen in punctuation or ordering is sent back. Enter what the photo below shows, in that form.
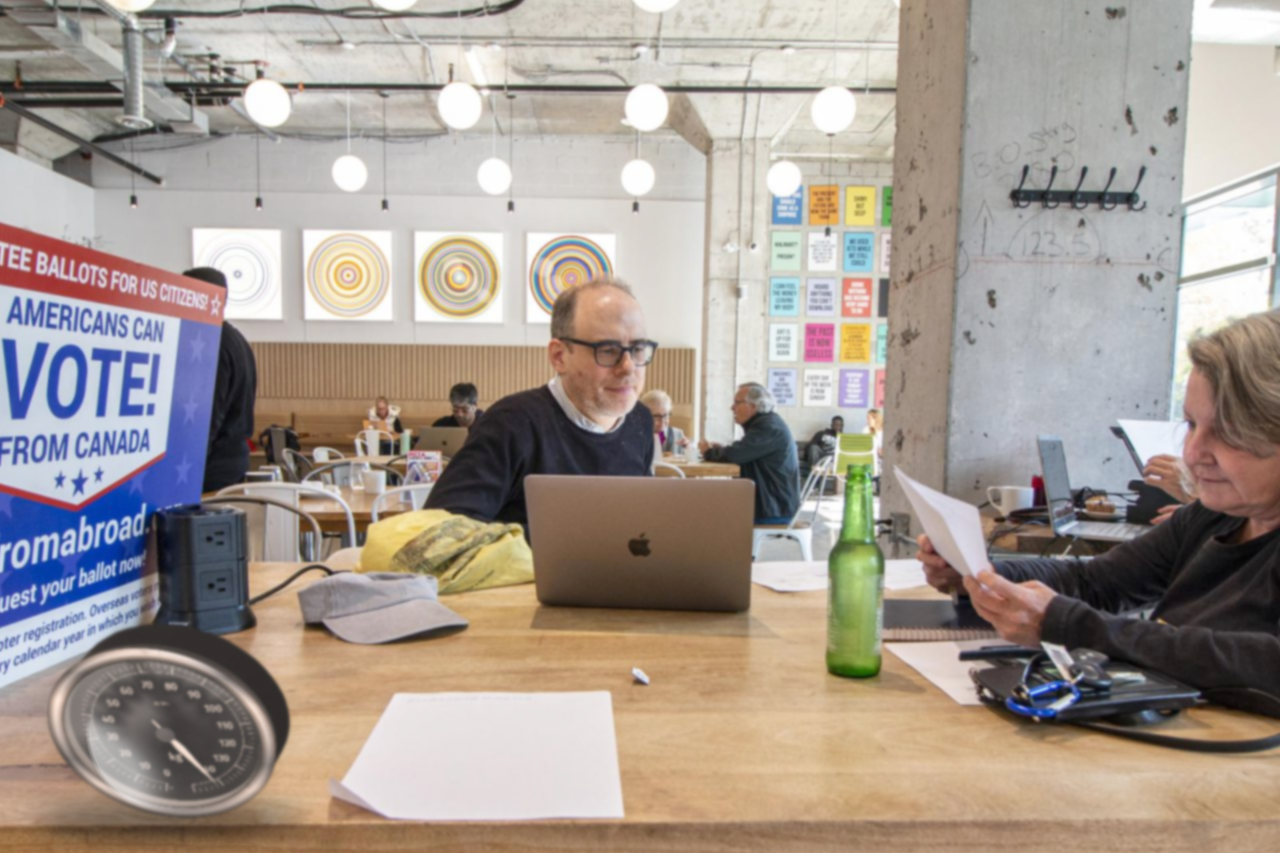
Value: 140kg
